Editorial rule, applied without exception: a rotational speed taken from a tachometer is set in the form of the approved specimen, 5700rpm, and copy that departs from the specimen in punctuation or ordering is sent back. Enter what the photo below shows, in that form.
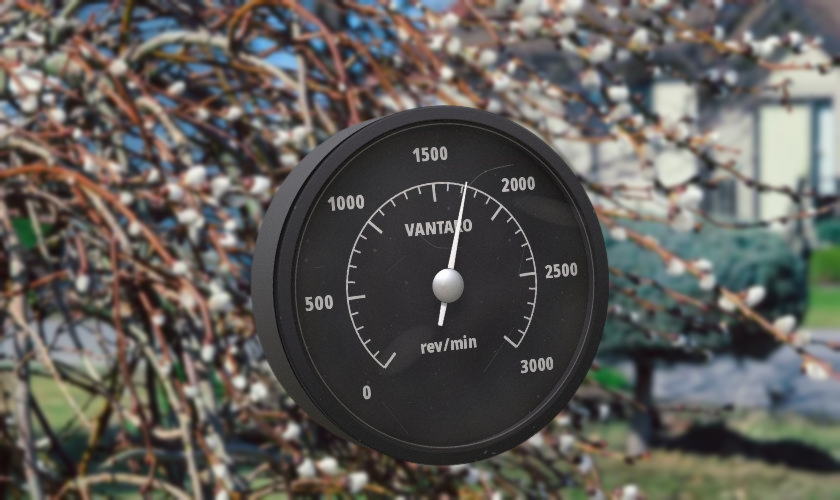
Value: 1700rpm
